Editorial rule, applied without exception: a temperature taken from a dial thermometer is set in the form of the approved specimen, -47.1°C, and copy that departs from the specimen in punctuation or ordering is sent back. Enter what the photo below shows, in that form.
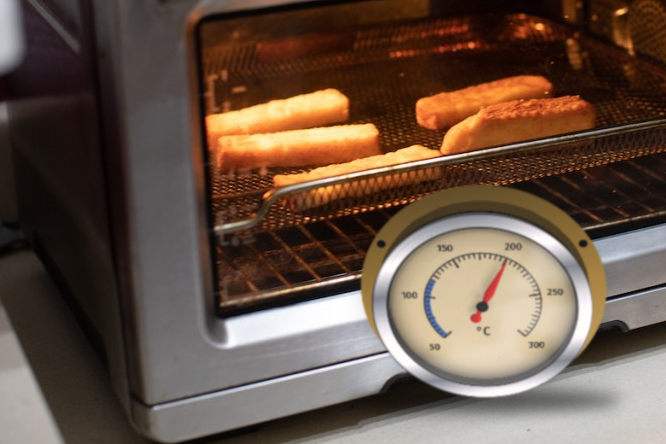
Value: 200°C
